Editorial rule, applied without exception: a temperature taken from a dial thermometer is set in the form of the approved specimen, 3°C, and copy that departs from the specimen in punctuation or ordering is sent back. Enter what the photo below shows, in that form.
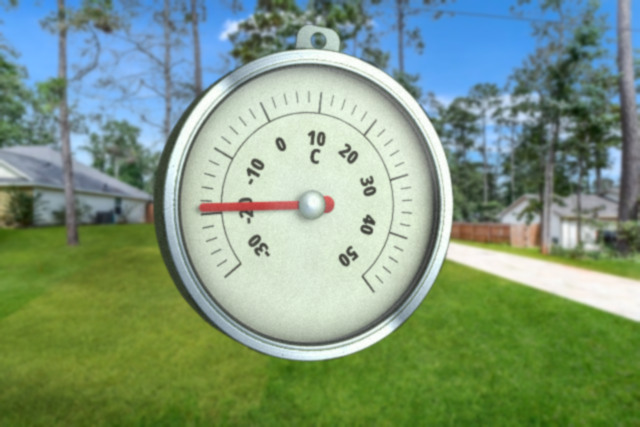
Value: -19°C
